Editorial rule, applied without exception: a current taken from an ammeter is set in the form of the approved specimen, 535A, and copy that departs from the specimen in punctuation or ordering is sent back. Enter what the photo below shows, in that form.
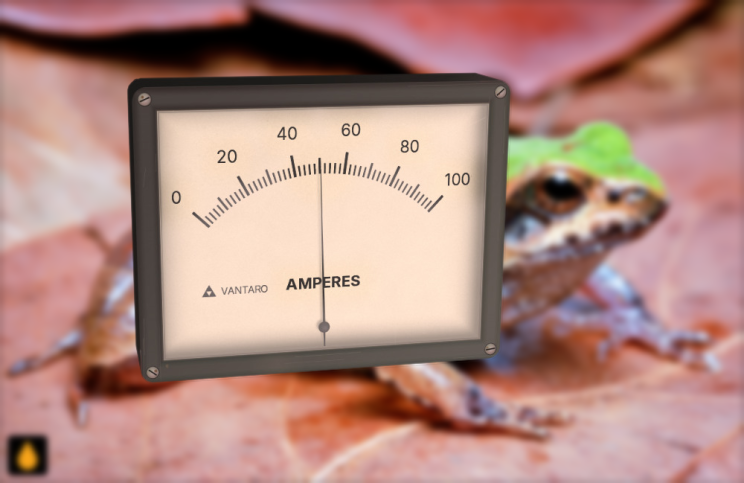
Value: 50A
